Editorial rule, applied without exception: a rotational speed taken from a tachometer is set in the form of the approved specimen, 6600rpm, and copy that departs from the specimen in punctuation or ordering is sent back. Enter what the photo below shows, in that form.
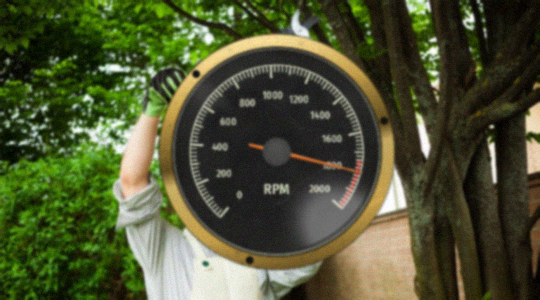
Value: 1800rpm
